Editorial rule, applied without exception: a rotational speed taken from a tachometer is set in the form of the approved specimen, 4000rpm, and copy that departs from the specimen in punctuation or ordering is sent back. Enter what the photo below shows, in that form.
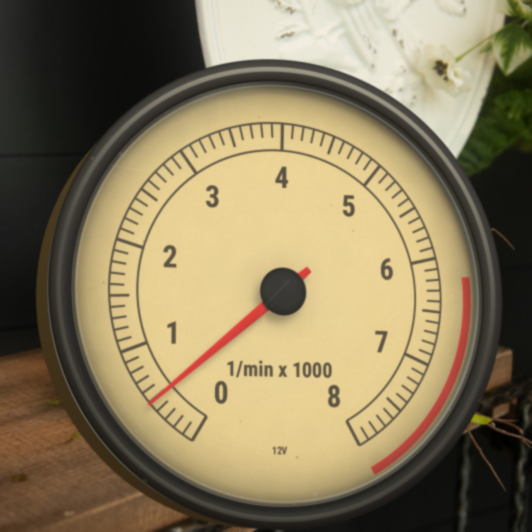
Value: 500rpm
